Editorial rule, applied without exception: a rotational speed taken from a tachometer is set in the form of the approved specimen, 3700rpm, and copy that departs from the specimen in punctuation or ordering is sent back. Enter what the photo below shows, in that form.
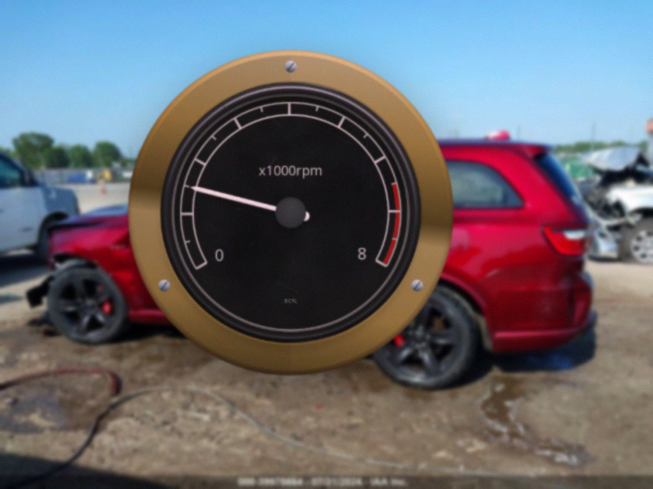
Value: 1500rpm
